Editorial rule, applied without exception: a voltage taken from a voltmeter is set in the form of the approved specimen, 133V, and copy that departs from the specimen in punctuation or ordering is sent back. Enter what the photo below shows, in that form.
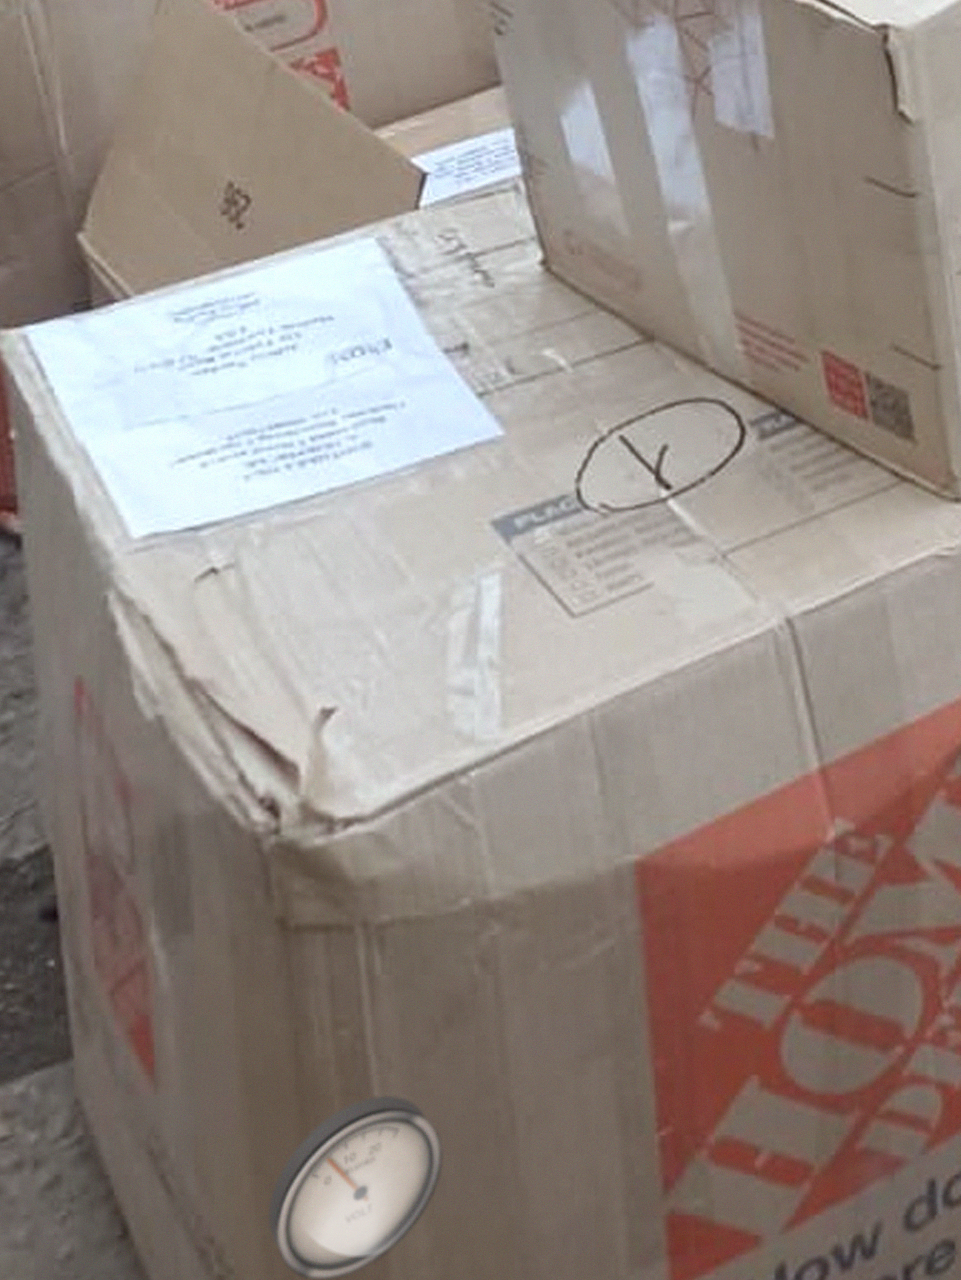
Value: 5V
